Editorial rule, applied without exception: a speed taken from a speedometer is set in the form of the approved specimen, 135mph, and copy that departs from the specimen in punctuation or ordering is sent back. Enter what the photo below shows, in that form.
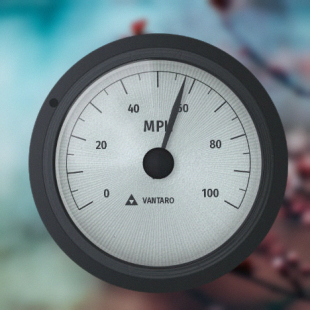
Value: 57.5mph
